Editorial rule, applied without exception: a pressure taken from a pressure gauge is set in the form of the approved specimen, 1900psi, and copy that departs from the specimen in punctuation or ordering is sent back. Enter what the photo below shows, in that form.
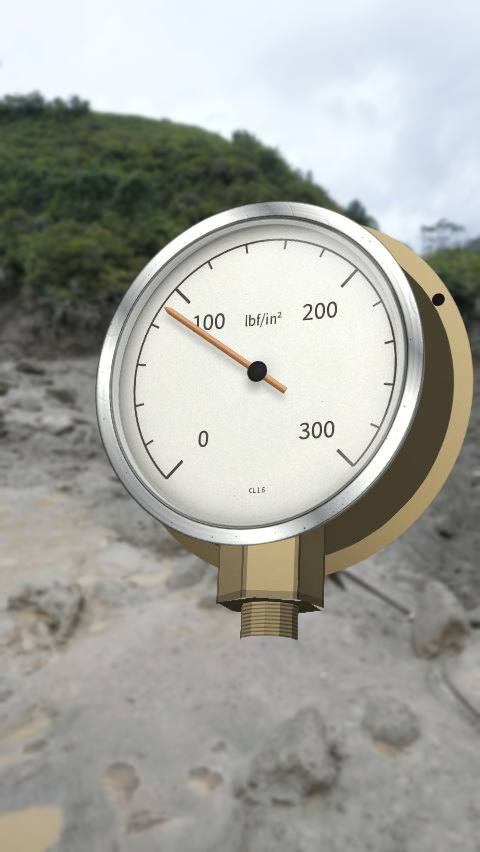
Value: 90psi
